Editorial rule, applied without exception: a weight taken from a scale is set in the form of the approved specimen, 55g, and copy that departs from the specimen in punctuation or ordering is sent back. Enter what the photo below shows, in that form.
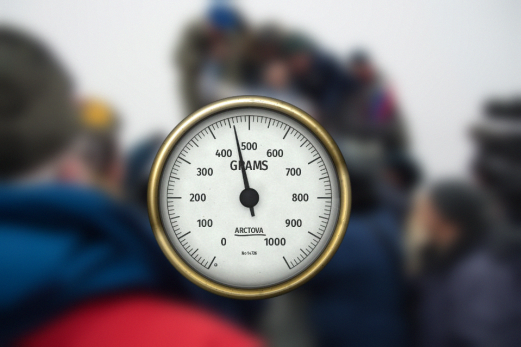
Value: 460g
